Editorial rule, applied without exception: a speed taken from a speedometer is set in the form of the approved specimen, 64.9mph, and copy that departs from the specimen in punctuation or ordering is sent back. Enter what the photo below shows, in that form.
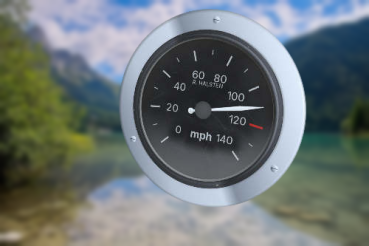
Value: 110mph
